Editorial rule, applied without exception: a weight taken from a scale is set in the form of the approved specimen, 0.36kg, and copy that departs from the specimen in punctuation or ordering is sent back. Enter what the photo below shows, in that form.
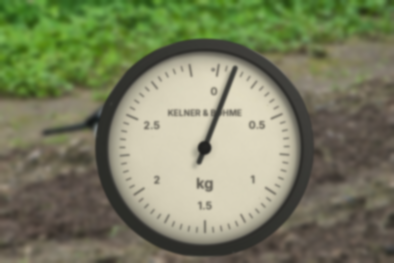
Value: 0.1kg
